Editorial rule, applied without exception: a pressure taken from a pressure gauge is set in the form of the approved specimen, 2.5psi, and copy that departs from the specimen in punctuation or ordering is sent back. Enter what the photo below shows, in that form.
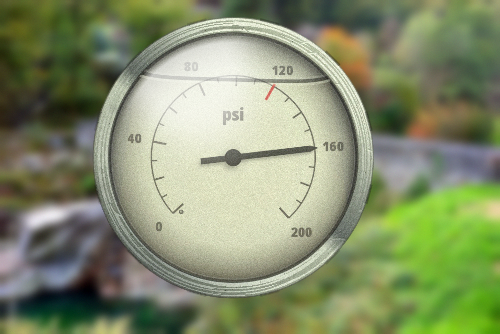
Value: 160psi
